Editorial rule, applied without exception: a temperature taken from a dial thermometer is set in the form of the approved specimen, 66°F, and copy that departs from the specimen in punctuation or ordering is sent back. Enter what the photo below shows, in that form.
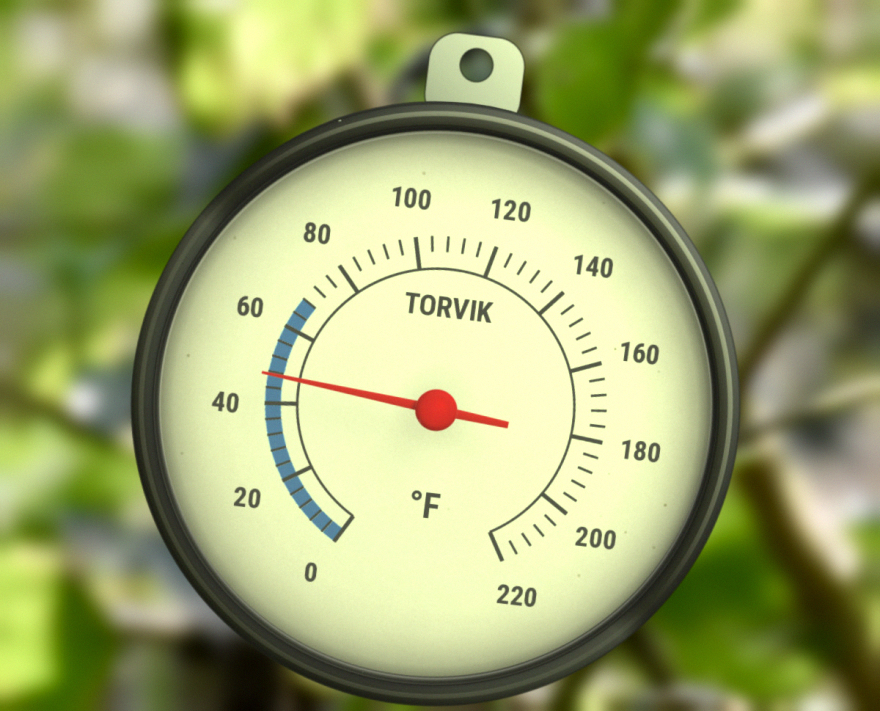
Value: 48°F
